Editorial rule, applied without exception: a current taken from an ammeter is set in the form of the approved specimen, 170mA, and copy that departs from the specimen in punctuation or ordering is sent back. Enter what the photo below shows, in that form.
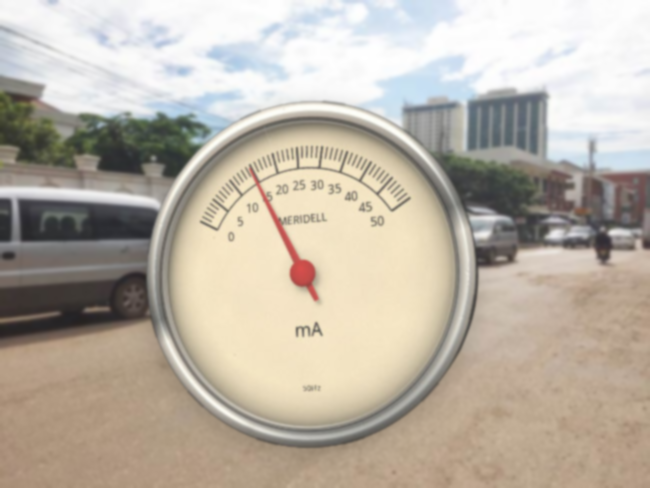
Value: 15mA
